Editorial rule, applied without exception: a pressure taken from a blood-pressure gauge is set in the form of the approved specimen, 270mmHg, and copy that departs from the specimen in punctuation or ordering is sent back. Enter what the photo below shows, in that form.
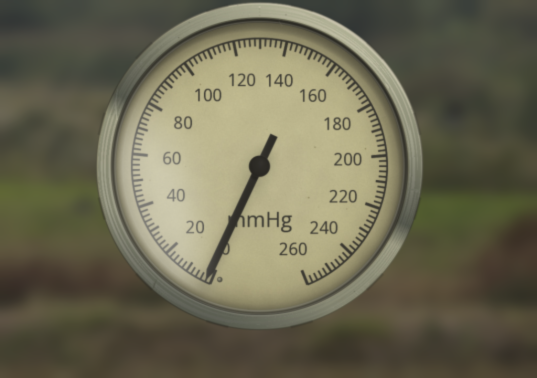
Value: 2mmHg
